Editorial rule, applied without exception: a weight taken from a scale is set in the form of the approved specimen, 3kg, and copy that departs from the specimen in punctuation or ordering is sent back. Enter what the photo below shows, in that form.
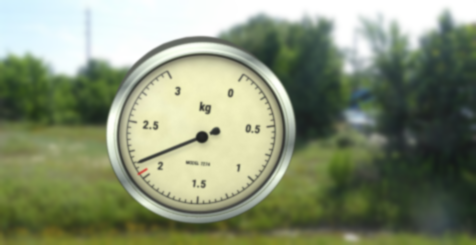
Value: 2.15kg
